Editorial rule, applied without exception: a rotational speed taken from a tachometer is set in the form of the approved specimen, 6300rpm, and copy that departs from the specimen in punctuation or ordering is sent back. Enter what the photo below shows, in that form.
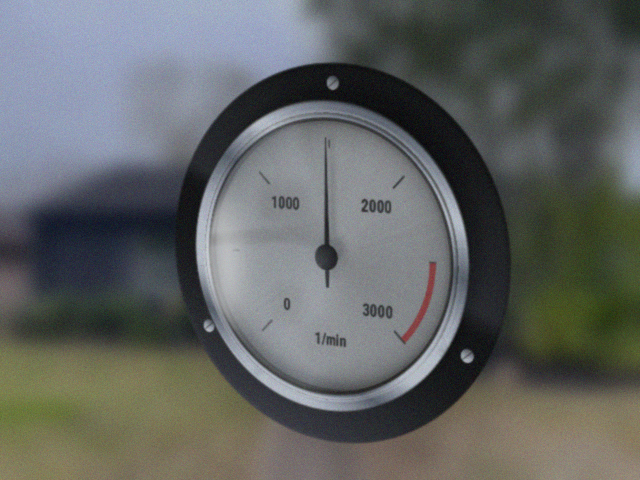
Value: 1500rpm
